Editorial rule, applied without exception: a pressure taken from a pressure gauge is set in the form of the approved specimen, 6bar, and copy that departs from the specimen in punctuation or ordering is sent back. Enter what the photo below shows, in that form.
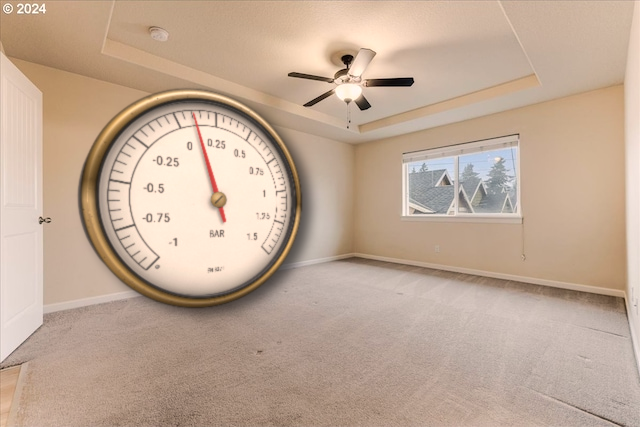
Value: 0.1bar
